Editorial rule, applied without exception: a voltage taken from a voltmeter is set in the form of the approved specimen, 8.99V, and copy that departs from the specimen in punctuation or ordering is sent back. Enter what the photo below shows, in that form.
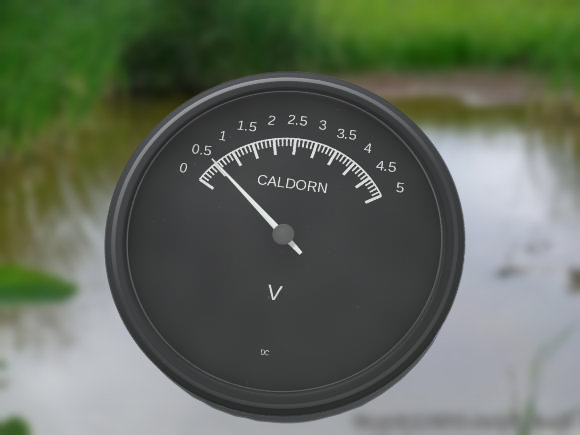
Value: 0.5V
